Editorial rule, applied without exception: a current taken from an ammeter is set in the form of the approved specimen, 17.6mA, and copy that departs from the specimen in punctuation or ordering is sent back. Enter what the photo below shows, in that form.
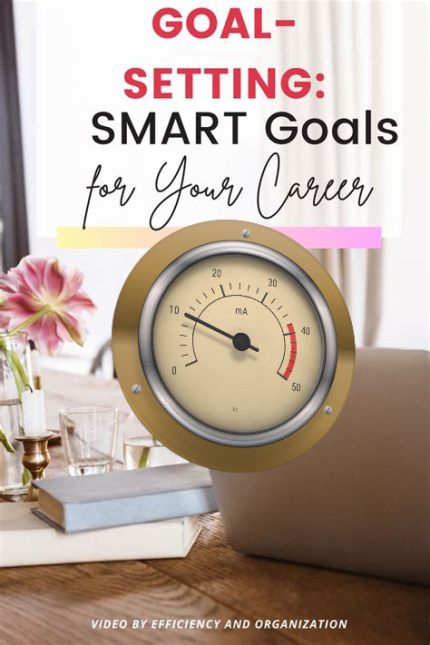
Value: 10mA
